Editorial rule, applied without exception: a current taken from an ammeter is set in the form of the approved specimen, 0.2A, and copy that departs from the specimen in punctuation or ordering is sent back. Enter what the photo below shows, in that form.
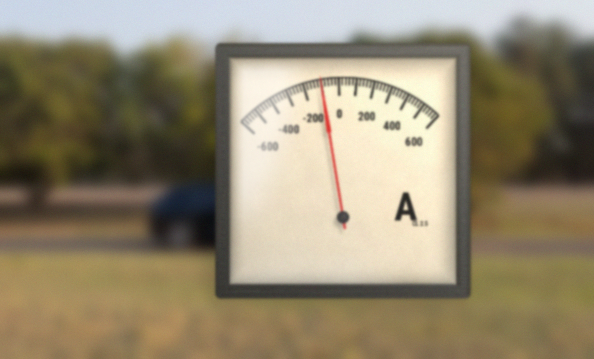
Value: -100A
